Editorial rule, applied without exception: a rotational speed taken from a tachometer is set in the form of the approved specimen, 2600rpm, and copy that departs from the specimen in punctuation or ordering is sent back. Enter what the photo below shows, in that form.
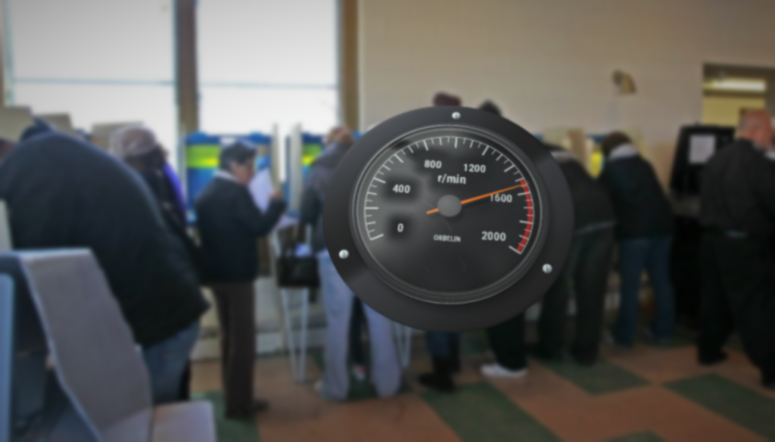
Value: 1550rpm
